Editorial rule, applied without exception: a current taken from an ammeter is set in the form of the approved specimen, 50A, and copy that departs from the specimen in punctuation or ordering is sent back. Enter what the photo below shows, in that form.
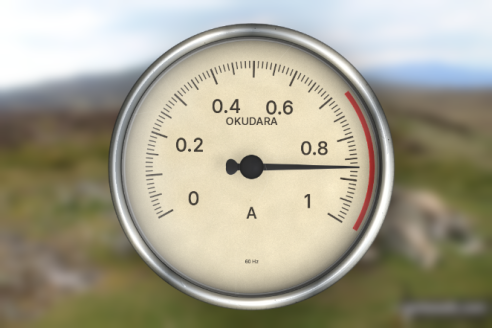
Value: 0.87A
